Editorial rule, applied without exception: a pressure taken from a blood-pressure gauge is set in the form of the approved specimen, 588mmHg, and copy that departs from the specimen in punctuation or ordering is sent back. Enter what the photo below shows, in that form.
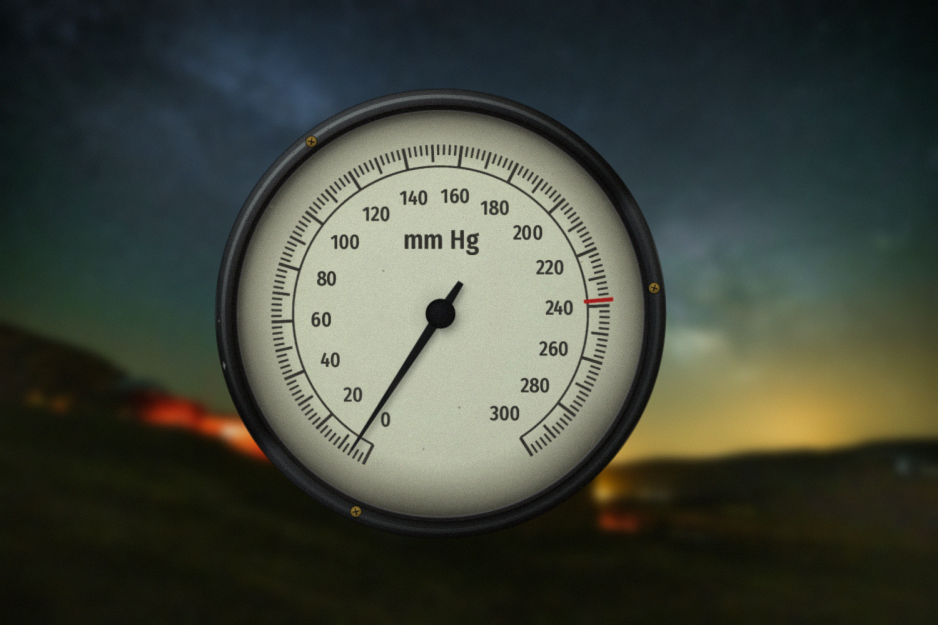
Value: 6mmHg
